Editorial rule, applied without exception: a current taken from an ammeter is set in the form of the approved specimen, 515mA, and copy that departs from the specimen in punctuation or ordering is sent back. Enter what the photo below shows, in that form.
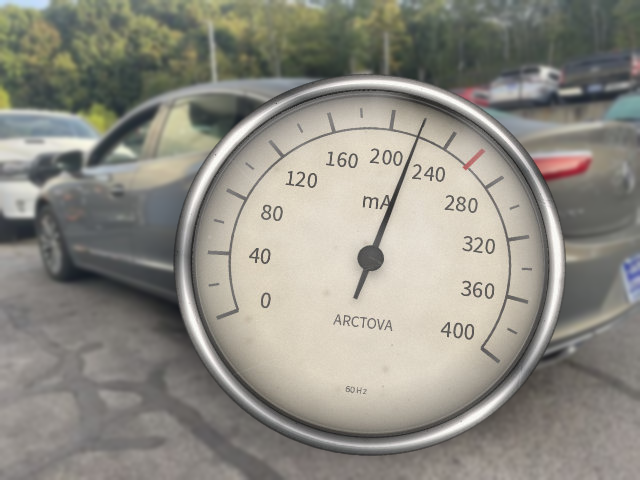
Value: 220mA
